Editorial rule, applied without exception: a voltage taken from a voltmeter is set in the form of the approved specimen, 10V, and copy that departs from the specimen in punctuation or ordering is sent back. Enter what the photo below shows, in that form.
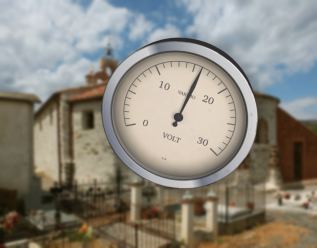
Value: 16V
